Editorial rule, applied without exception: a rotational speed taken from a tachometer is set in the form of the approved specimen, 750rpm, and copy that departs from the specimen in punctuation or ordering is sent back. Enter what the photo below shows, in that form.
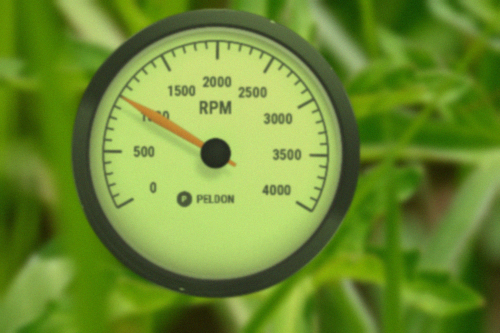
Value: 1000rpm
